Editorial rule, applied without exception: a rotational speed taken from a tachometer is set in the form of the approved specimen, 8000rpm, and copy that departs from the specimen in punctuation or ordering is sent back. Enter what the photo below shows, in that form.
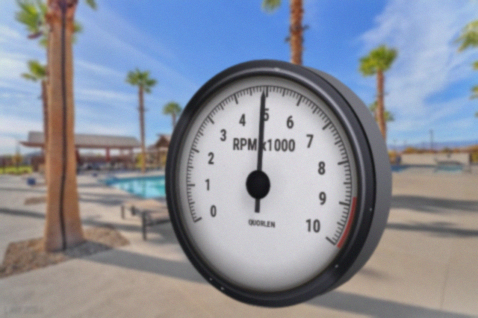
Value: 5000rpm
